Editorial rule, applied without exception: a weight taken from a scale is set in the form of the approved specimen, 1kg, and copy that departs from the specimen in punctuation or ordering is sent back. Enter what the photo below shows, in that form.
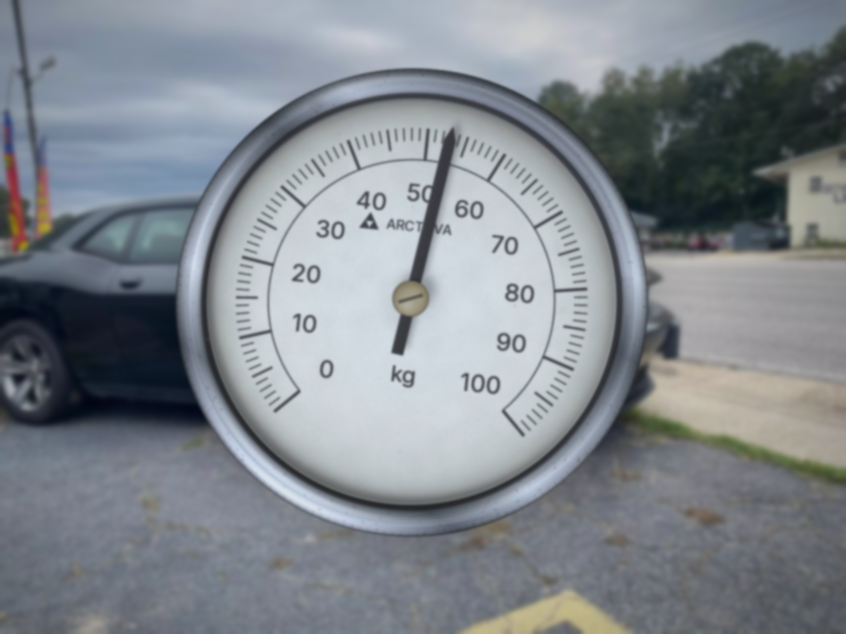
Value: 53kg
